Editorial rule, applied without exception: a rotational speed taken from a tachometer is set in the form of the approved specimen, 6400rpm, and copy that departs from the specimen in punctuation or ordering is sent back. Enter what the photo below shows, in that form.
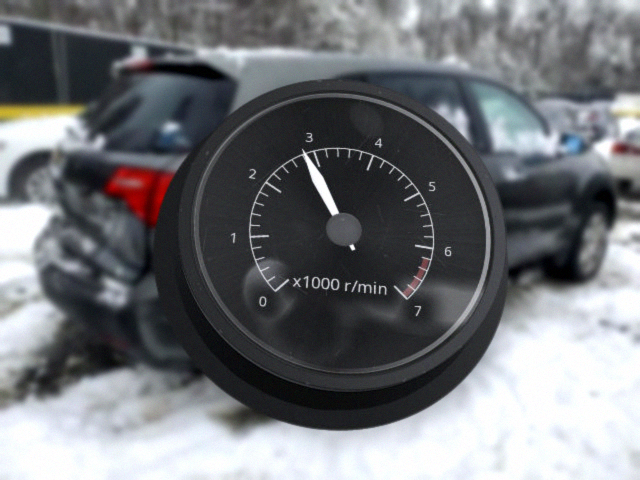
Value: 2800rpm
